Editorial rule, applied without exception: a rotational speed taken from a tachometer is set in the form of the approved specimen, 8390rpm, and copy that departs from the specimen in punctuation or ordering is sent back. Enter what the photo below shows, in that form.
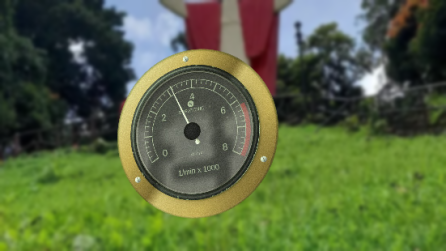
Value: 3200rpm
